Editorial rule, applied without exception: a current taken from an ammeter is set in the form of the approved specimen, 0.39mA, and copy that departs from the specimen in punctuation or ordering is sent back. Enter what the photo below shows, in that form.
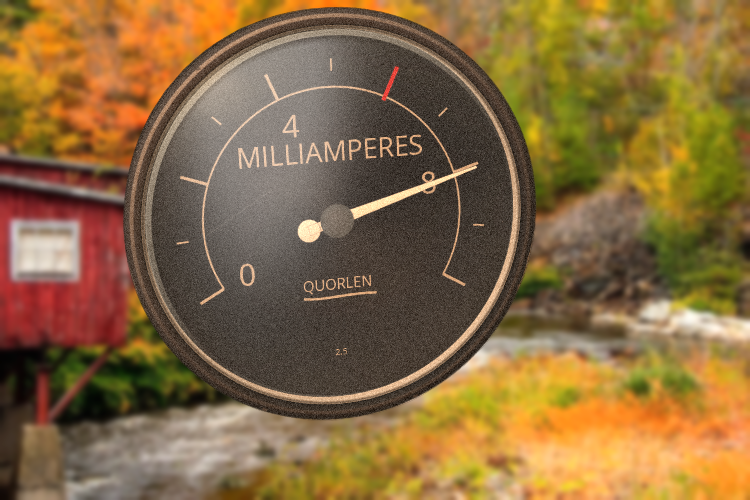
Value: 8mA
